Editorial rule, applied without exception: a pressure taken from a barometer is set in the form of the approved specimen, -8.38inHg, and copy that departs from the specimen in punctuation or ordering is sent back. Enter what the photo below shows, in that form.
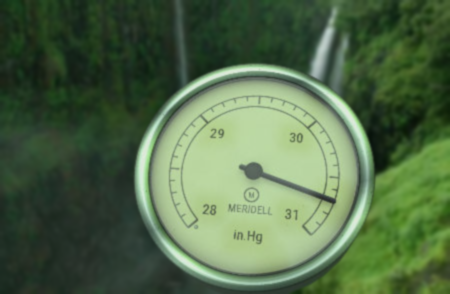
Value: 30.7inHg
